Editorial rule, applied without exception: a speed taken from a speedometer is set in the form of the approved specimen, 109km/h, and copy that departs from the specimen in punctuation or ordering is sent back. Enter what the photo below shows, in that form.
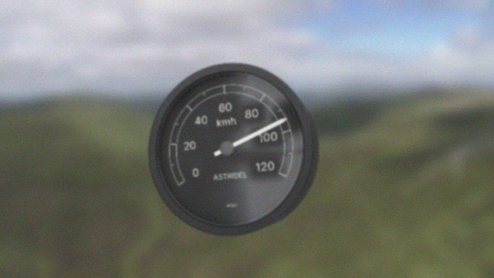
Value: 95km/h
